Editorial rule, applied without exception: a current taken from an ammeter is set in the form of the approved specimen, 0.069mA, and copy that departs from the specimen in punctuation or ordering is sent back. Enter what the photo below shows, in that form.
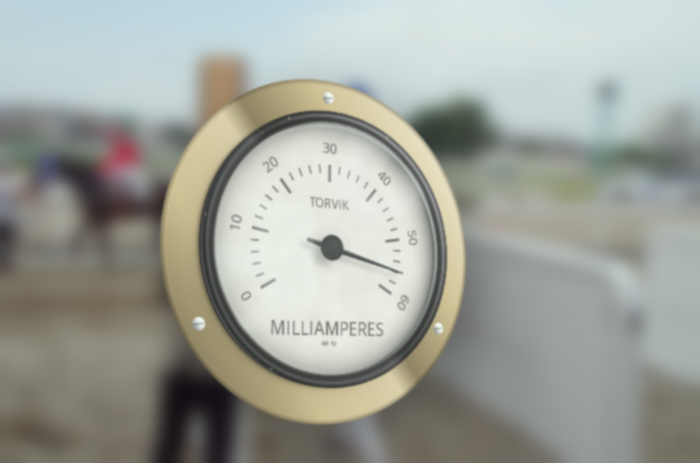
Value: 56mA
